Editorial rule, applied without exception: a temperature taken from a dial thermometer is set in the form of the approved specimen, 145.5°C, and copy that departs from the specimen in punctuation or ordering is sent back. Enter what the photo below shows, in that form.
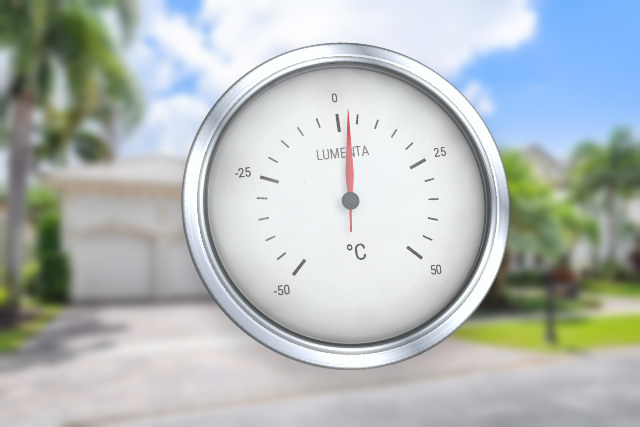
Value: 2.5°C
